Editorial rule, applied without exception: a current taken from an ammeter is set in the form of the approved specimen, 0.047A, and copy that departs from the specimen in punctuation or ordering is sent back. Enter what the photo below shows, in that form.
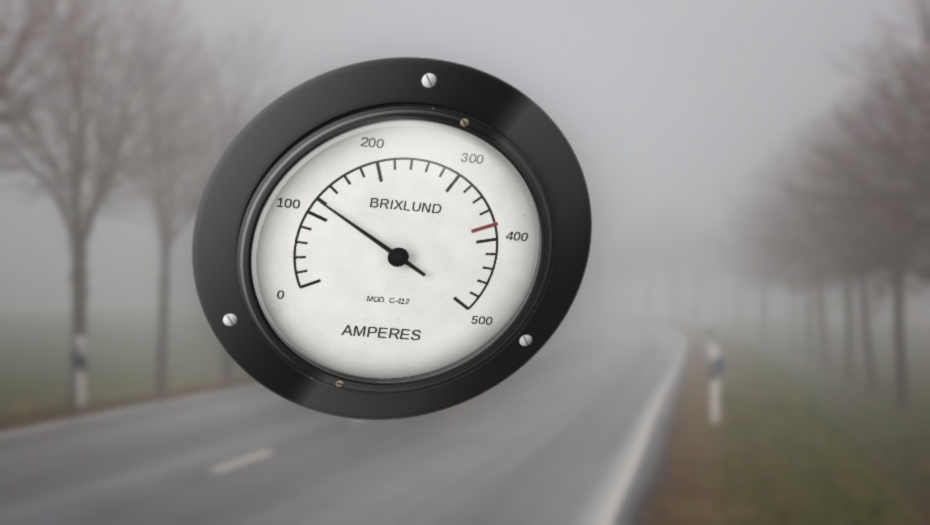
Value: 120A
